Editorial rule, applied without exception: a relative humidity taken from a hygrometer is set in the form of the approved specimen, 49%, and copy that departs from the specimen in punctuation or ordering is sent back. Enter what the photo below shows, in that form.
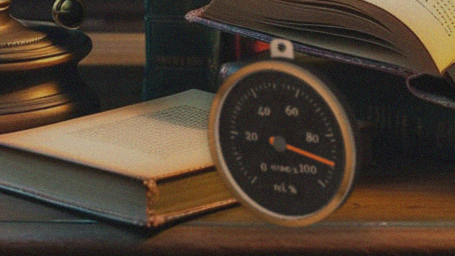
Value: 90%
